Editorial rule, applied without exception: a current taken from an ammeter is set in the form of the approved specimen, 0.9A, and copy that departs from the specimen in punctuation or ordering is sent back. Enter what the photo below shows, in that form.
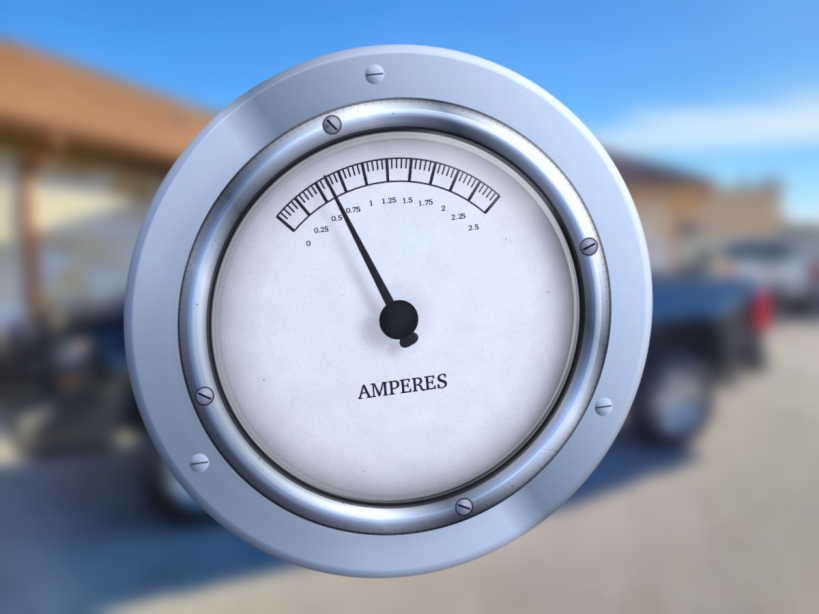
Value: 0.6A
